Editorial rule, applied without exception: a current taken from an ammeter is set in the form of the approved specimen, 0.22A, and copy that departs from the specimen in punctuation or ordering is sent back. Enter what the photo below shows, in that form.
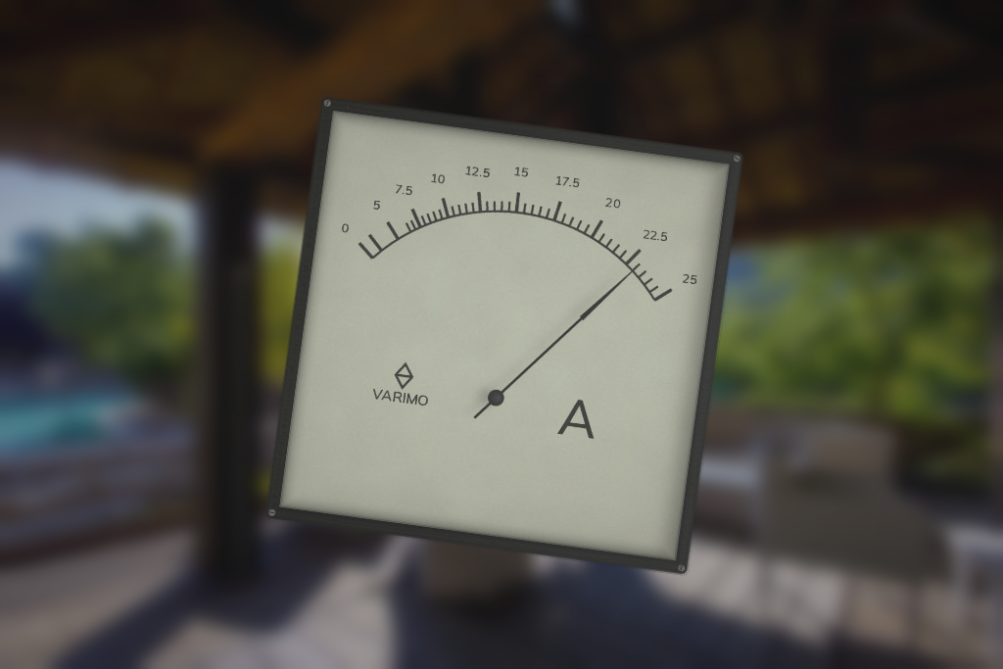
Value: 23A
